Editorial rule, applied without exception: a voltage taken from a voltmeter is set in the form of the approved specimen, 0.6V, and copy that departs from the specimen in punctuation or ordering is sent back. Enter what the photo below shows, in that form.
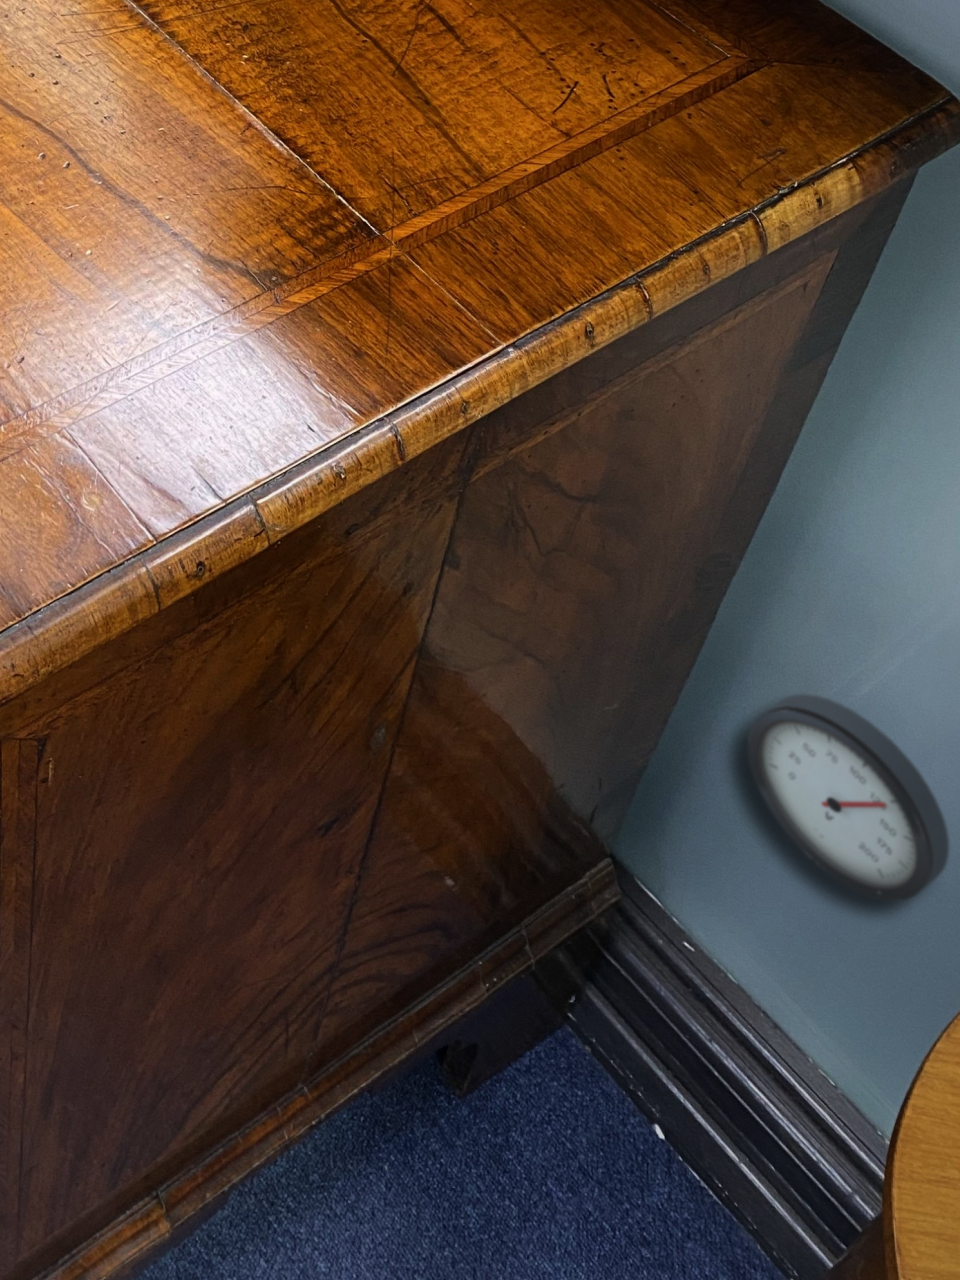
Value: 125V
